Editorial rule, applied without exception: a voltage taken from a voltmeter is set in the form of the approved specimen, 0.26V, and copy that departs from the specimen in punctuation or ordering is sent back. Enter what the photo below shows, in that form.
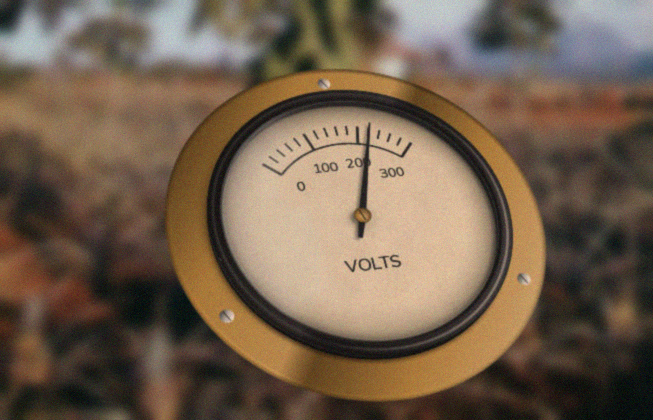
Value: 220V
